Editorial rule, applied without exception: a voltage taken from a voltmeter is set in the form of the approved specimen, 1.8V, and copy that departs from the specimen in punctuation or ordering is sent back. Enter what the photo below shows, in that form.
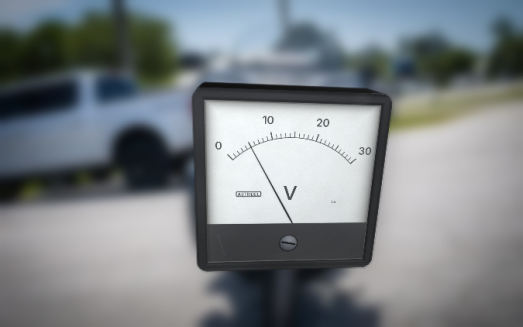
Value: 5V
